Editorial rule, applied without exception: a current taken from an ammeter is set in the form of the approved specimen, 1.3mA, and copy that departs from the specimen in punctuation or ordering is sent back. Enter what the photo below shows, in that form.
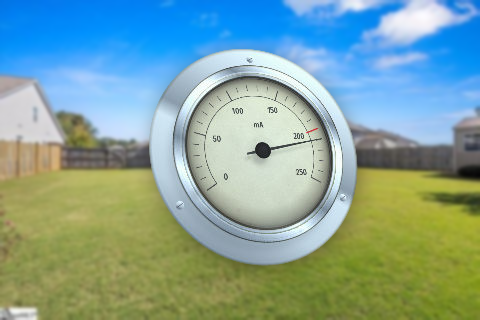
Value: 210mA
